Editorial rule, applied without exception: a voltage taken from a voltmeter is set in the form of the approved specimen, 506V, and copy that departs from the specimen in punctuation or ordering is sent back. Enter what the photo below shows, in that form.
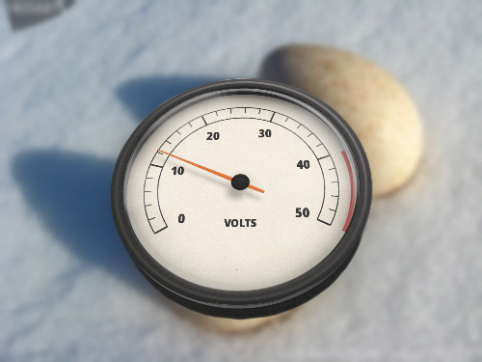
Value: 12V
